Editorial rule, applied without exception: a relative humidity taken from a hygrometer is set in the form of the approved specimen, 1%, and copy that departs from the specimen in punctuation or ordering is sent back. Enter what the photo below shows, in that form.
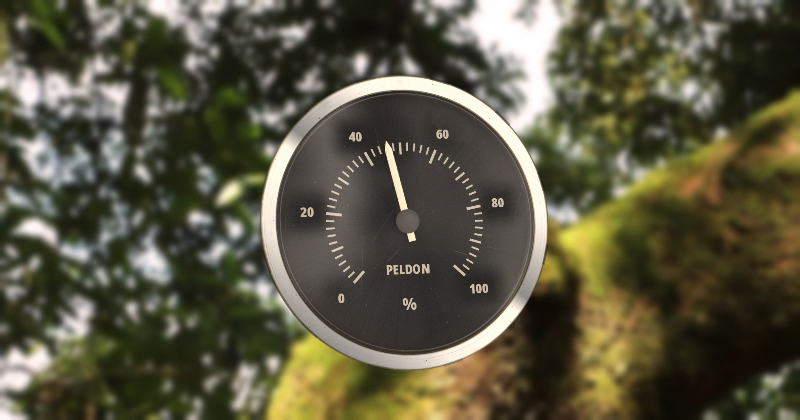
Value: 46%
